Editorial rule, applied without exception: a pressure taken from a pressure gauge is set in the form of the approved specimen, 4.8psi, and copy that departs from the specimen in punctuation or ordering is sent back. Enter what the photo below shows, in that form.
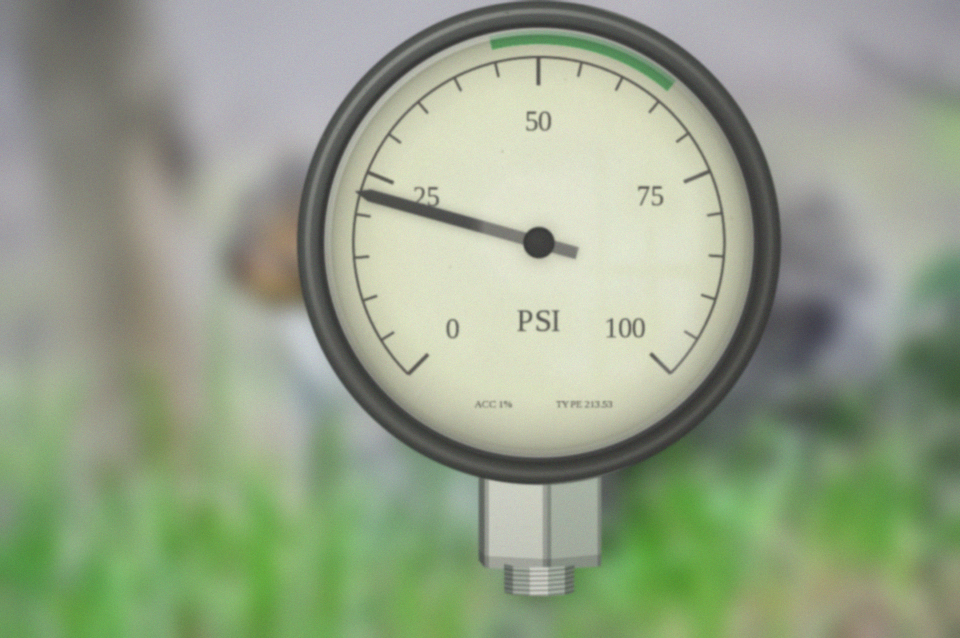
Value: 22.5psi
